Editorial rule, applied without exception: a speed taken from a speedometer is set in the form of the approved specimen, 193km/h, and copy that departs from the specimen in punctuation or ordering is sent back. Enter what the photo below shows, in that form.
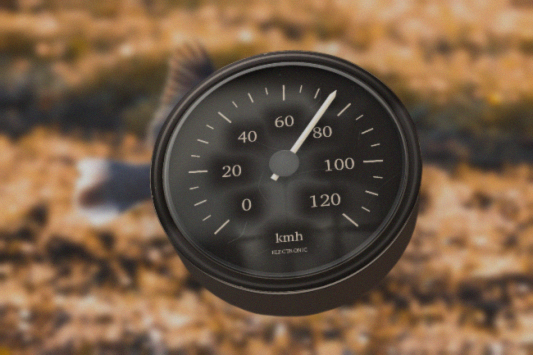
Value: 75km/h
